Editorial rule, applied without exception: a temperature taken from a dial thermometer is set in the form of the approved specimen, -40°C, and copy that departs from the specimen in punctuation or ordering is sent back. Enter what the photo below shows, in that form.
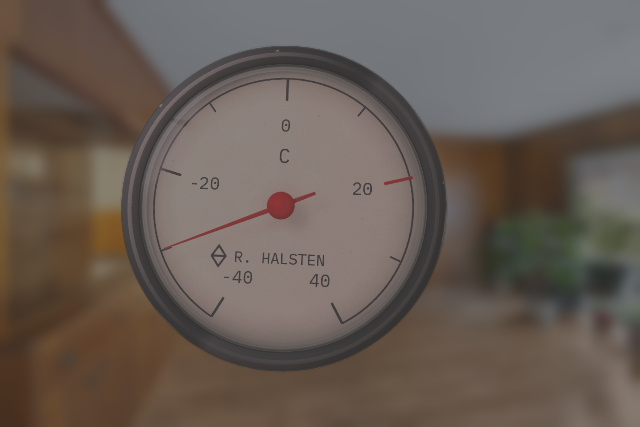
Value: -30°C
